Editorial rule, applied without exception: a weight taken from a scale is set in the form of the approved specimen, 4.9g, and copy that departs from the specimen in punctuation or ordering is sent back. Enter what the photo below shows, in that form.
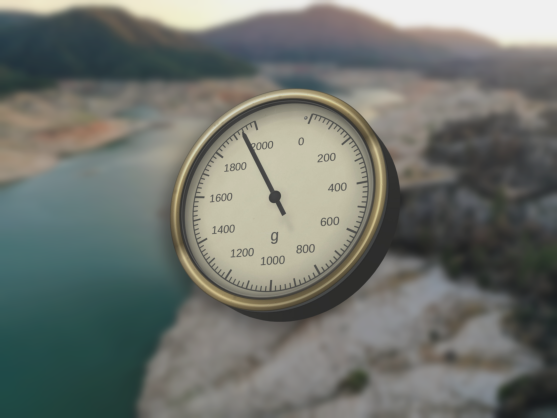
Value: 1940g
